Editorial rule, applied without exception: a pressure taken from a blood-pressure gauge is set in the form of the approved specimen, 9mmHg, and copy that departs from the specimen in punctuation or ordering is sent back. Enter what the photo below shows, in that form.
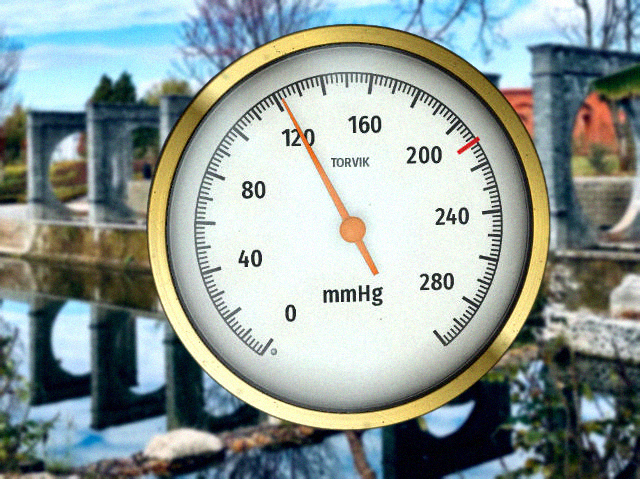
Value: 122mmHg
